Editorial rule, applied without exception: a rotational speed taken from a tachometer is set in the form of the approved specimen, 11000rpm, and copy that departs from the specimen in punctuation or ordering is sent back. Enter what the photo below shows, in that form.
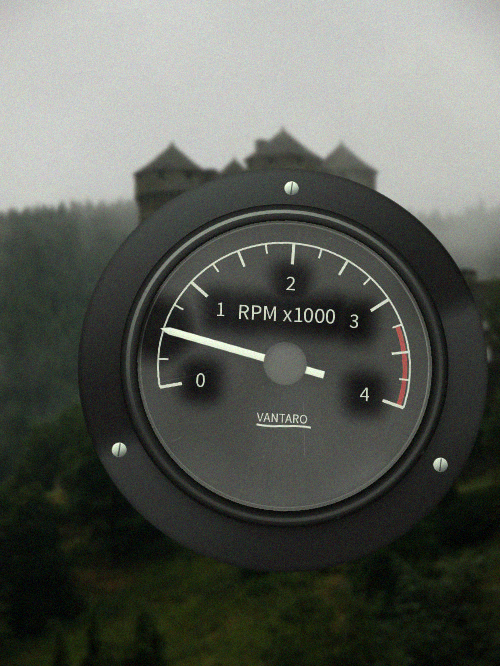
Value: 500rpm
